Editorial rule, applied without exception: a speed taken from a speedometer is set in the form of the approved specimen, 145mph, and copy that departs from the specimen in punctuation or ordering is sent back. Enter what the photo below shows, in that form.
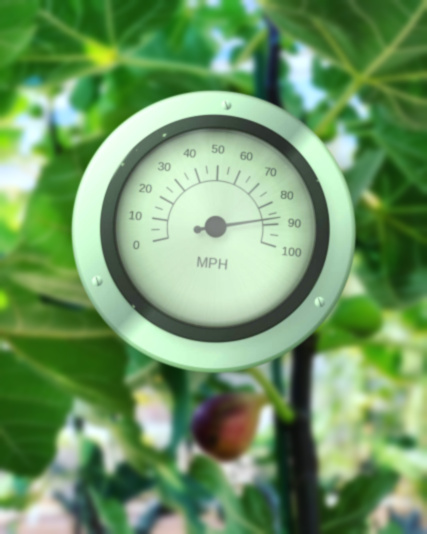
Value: 87.5mph
